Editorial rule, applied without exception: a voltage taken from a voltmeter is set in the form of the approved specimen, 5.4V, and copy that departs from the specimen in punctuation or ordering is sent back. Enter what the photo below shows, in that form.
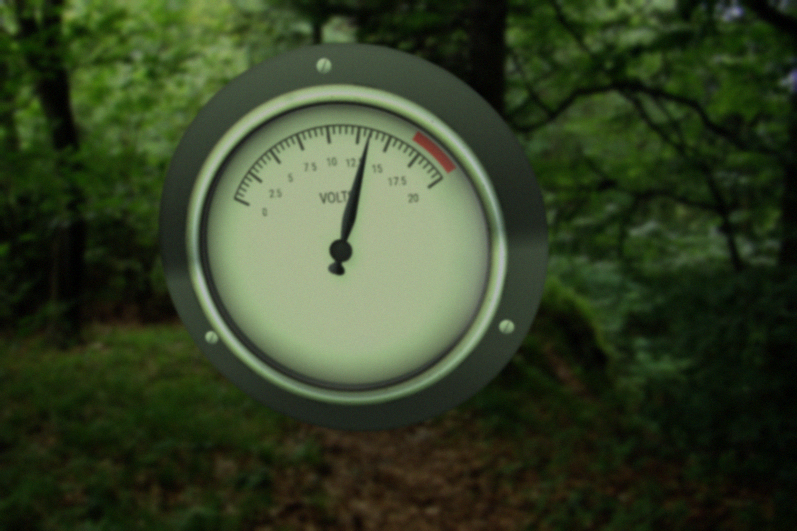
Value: 13.5V
